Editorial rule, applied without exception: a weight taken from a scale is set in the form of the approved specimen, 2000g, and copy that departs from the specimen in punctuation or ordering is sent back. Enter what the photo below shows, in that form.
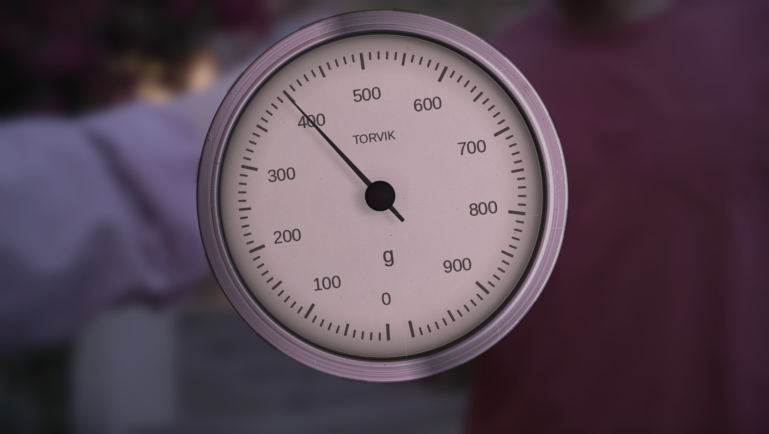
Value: 400g
